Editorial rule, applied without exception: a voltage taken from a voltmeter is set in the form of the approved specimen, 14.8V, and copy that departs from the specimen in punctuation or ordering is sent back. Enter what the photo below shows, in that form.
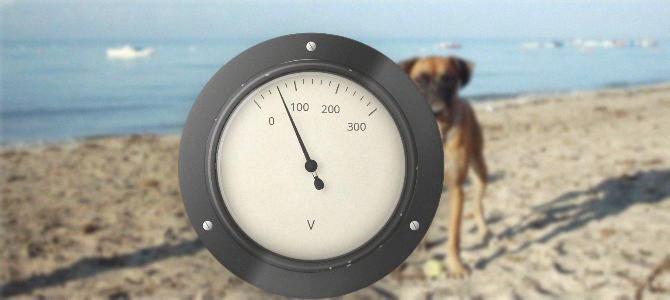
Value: 60V
